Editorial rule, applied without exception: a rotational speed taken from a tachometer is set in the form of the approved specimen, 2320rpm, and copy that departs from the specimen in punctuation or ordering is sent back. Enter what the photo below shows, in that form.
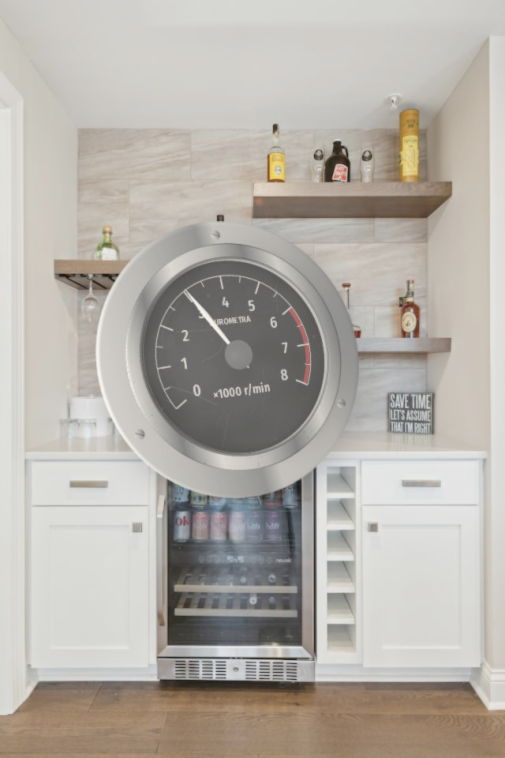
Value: 3000rpm
